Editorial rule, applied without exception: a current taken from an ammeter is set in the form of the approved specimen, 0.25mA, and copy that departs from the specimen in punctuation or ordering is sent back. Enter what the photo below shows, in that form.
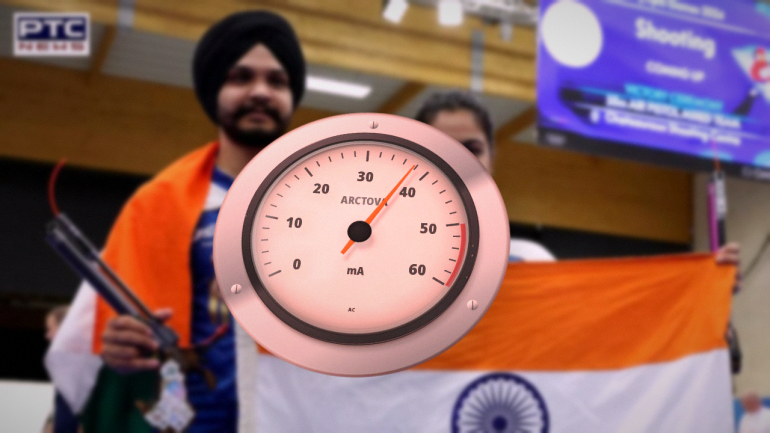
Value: 38mA
